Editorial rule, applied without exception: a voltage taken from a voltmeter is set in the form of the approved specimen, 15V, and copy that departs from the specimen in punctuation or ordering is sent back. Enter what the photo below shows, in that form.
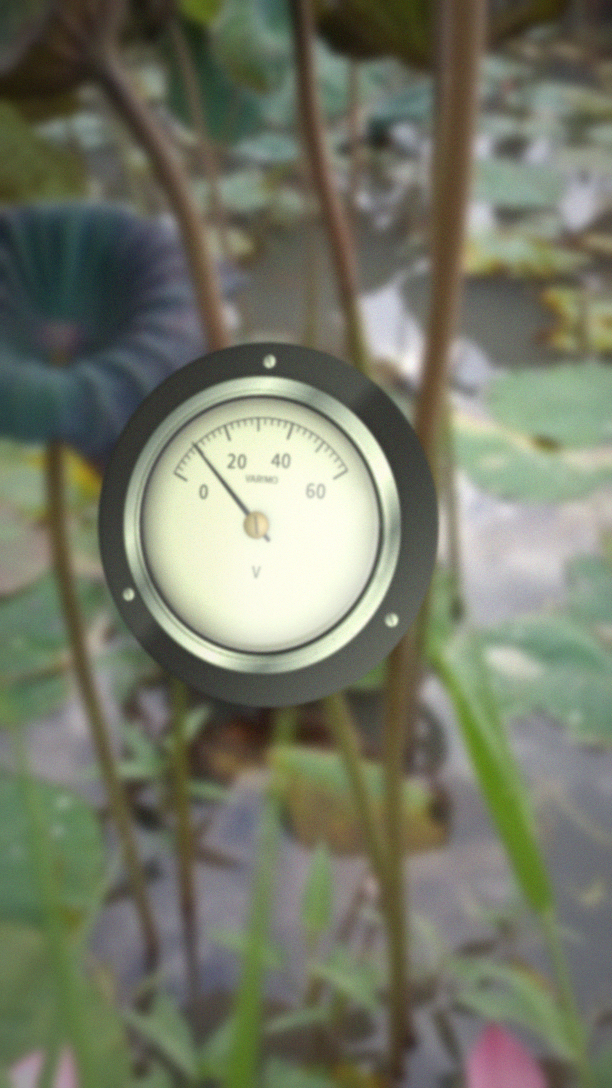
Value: 10V
